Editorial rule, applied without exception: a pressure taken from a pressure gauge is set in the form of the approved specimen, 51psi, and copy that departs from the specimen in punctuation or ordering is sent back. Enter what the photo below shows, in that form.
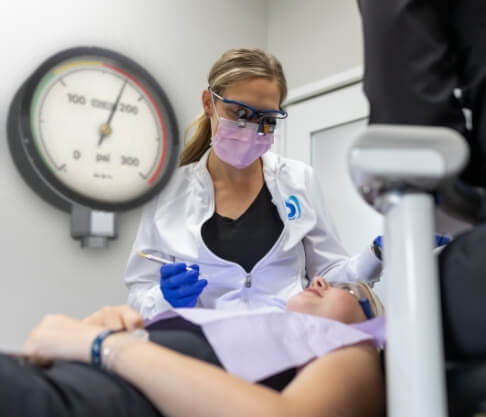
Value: 175psi
